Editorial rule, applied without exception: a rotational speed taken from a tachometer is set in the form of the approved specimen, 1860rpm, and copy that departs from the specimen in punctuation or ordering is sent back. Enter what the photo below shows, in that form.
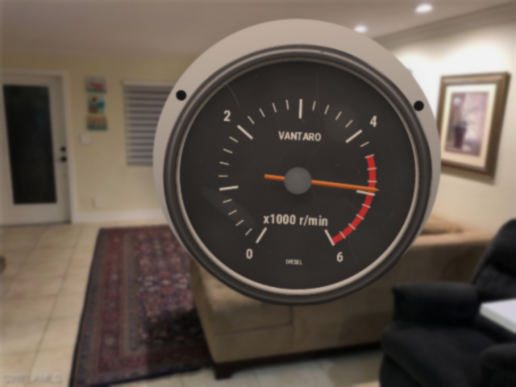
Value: 4900rpm
